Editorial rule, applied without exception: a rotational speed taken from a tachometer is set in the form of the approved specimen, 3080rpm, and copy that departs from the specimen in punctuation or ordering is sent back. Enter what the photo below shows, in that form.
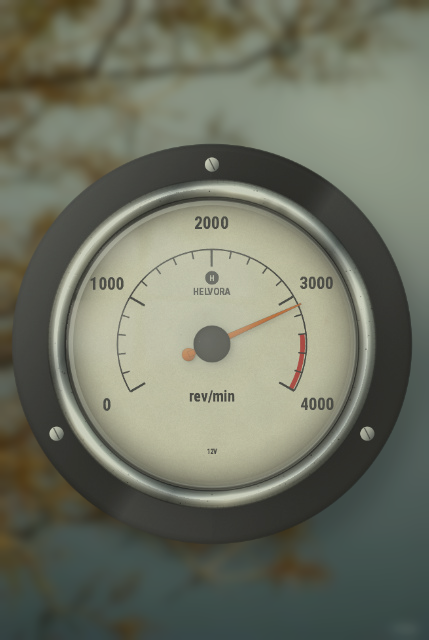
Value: 3100rpm
